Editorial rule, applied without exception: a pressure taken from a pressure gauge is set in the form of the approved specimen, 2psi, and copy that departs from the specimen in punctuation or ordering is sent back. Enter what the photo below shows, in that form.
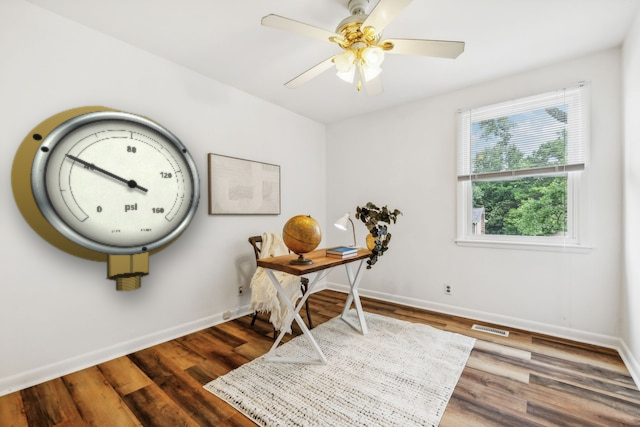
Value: 40psi
